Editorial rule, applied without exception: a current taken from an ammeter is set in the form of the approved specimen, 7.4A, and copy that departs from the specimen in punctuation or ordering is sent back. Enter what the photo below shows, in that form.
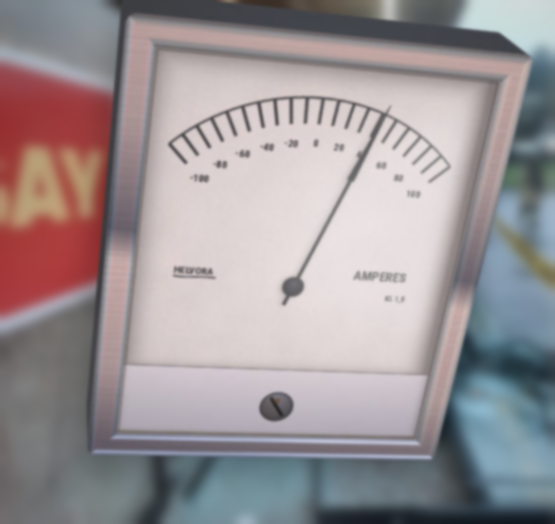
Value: 40A
